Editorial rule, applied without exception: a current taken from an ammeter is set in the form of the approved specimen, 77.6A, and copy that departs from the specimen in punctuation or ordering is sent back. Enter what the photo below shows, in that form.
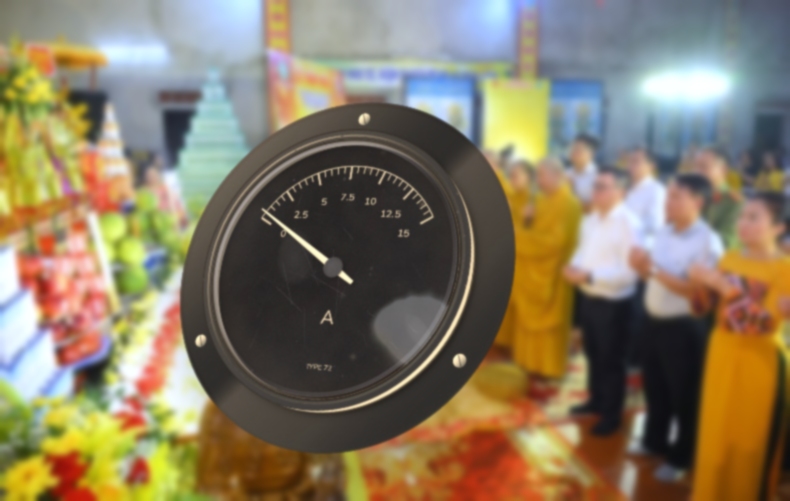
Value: 0.5A
